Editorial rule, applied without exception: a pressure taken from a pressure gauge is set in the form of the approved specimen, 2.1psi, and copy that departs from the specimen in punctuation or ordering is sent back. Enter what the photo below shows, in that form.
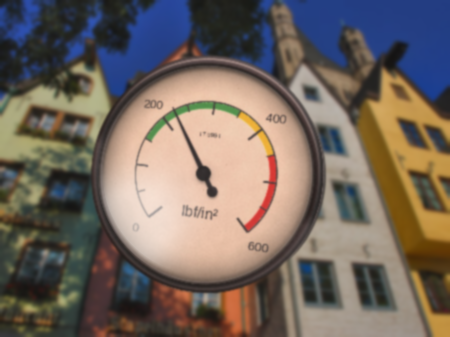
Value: 225psi
